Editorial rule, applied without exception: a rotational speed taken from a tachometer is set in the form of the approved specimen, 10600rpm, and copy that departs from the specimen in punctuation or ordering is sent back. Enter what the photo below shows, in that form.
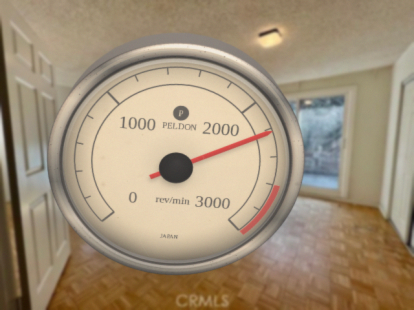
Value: 2200rpm
